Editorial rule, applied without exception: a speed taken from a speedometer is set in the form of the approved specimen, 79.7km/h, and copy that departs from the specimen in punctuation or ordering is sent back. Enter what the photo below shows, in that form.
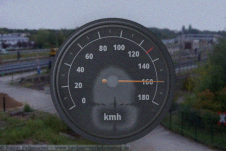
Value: 160km/h
